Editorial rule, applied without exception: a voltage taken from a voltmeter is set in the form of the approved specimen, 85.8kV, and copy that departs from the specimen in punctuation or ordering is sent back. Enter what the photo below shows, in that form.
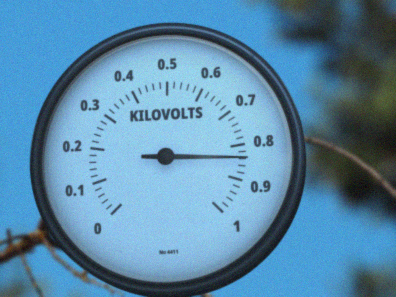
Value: 0.84kV
